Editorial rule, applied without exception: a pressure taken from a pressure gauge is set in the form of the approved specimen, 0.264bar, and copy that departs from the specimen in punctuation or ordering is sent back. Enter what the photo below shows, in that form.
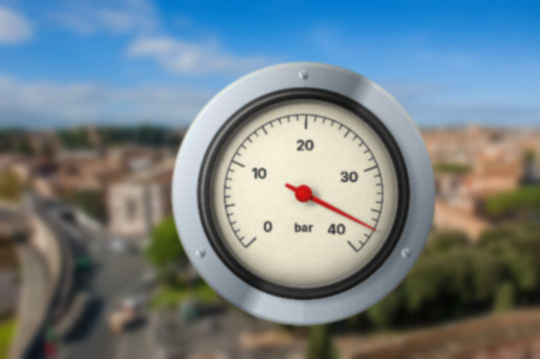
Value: 37bar
